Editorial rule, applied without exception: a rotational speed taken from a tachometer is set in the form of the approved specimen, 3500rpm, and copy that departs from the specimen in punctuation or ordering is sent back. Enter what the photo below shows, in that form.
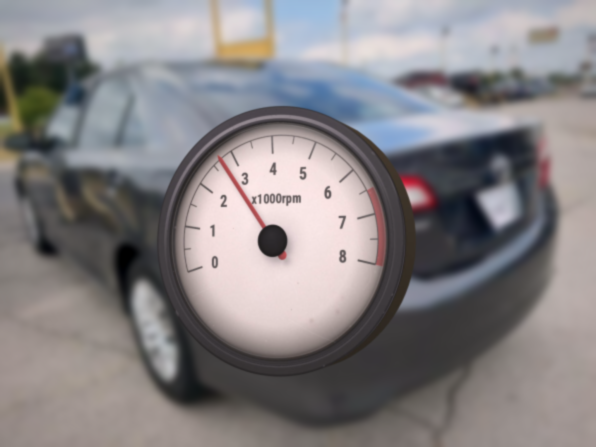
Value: 2750rpm
